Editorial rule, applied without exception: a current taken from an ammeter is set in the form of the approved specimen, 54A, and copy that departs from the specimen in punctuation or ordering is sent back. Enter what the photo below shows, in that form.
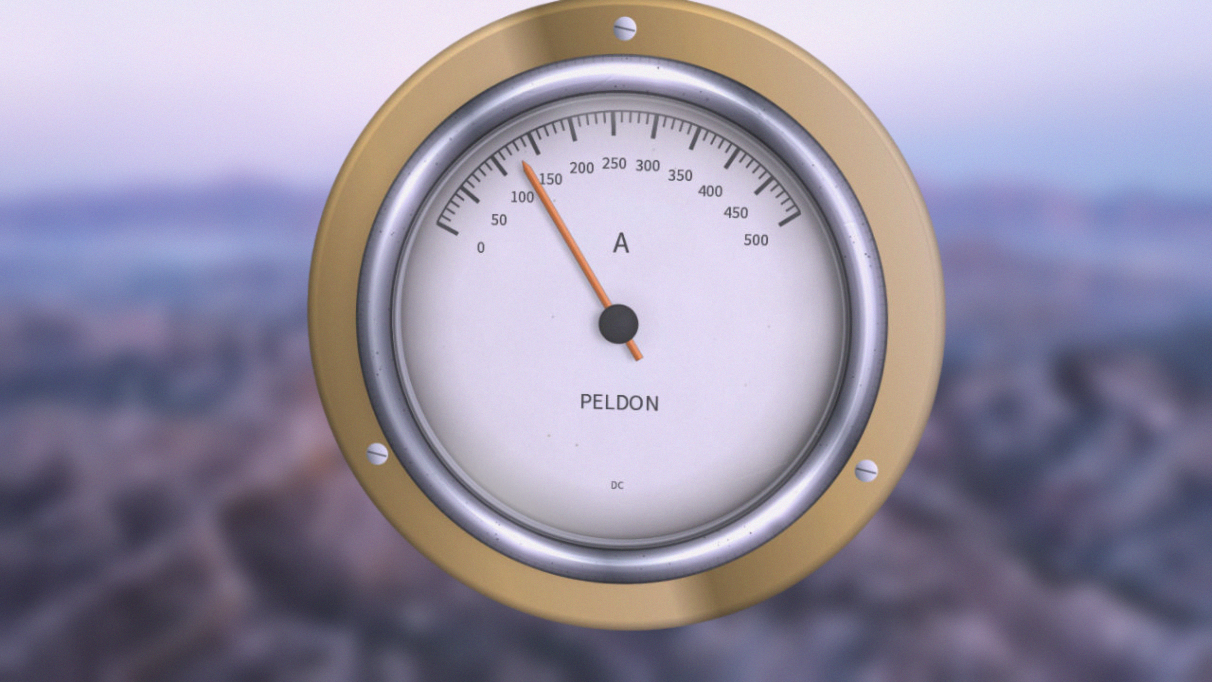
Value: 130A
